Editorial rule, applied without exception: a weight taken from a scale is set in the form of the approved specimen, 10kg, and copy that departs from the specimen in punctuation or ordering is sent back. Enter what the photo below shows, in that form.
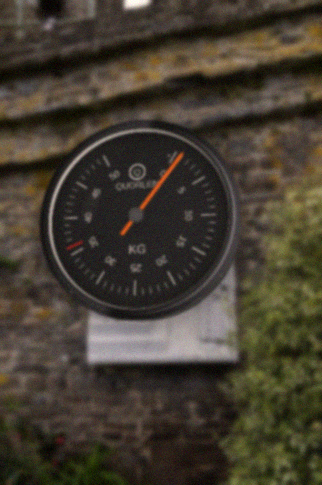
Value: 1kg
